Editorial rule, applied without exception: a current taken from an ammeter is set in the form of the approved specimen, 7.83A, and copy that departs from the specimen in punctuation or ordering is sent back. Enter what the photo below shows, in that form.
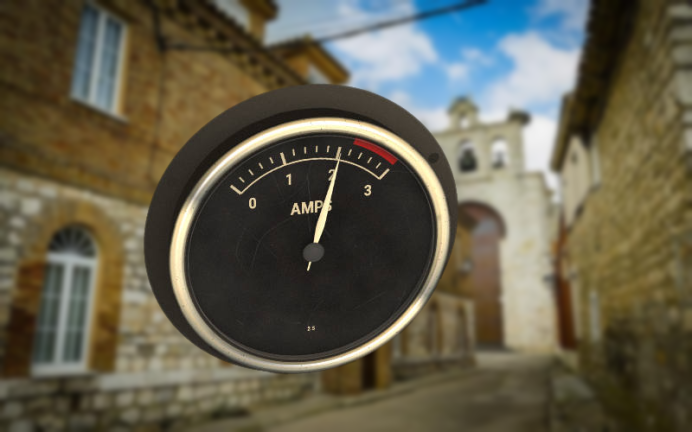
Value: 2A
